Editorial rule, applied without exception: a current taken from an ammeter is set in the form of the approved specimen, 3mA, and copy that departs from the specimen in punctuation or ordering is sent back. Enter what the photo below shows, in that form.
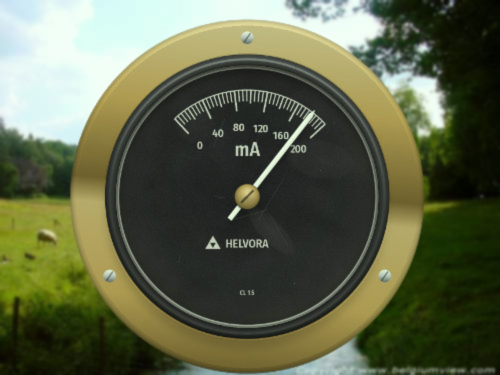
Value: 180mA
